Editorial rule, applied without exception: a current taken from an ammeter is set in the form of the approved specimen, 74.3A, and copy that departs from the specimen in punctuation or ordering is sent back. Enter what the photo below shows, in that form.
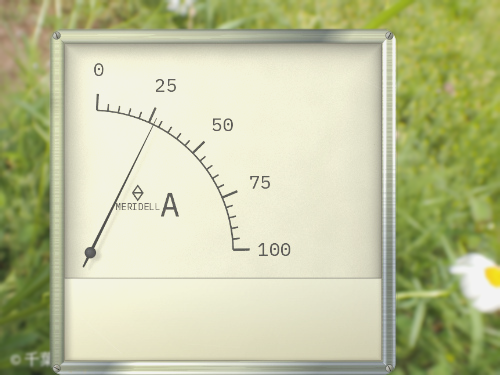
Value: 27.5A
